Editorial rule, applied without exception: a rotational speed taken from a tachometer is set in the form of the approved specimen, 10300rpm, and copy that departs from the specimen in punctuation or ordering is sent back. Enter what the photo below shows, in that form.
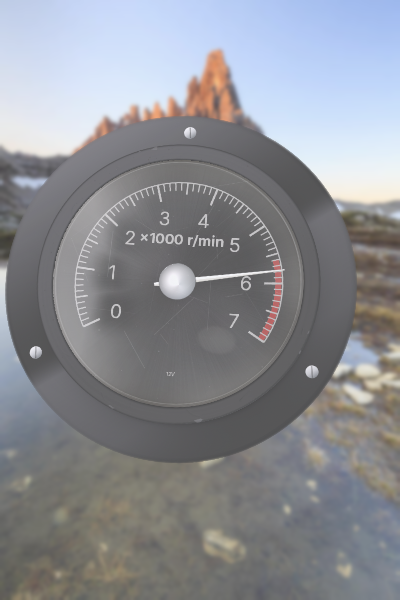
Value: 5800rpm
